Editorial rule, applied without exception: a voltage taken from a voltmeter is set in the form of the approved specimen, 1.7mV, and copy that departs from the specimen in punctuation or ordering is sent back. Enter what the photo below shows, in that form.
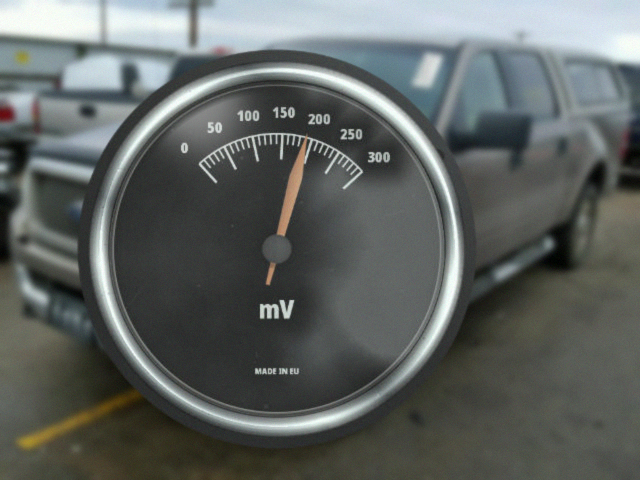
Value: 190mV
